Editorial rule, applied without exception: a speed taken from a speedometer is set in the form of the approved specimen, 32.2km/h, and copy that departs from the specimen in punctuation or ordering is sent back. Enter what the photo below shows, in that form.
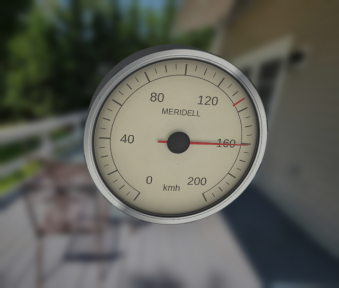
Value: 160km/h
